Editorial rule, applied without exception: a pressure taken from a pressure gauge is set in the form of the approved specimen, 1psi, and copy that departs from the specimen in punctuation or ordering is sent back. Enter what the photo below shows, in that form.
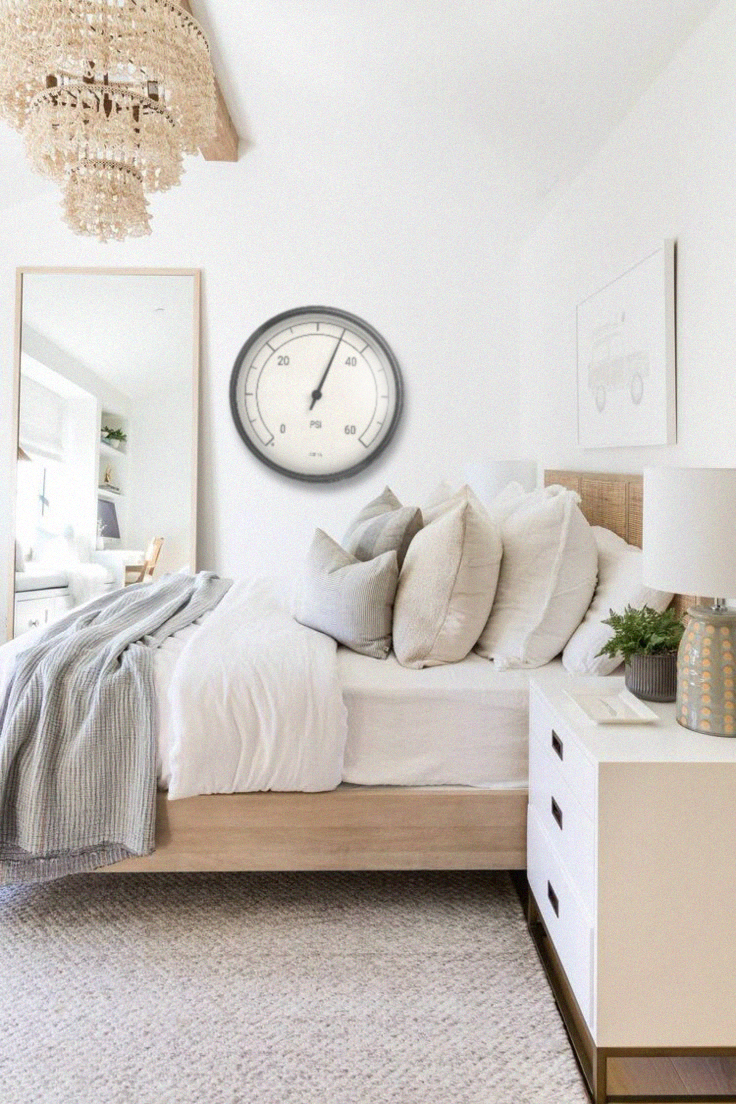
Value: 35psi
